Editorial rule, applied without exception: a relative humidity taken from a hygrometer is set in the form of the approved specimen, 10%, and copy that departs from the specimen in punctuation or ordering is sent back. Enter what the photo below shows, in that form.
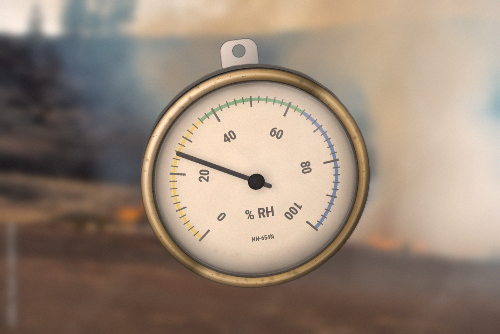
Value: 26%
